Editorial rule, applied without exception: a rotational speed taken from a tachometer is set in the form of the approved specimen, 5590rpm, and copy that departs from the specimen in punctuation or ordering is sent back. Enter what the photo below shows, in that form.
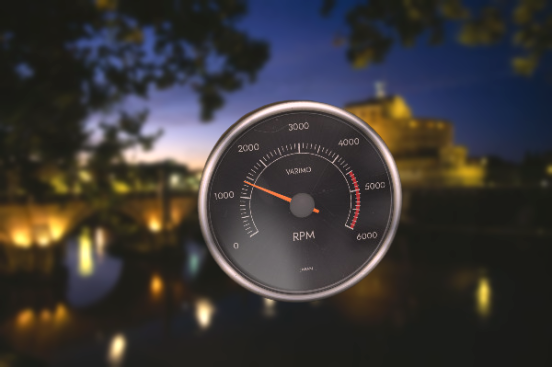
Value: 1400rpm
